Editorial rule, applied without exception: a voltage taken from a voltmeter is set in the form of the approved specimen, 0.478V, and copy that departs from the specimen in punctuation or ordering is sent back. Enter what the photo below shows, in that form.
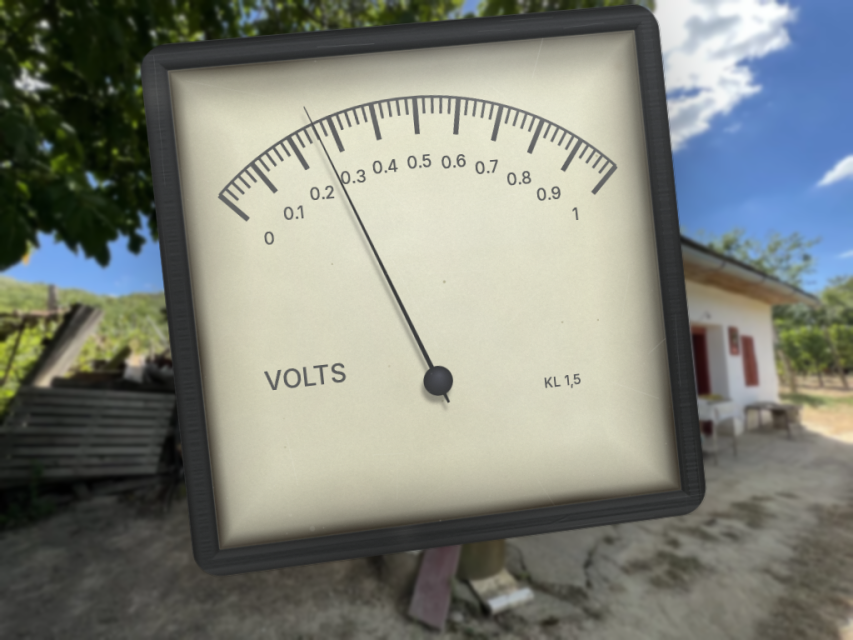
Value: 0.26V
